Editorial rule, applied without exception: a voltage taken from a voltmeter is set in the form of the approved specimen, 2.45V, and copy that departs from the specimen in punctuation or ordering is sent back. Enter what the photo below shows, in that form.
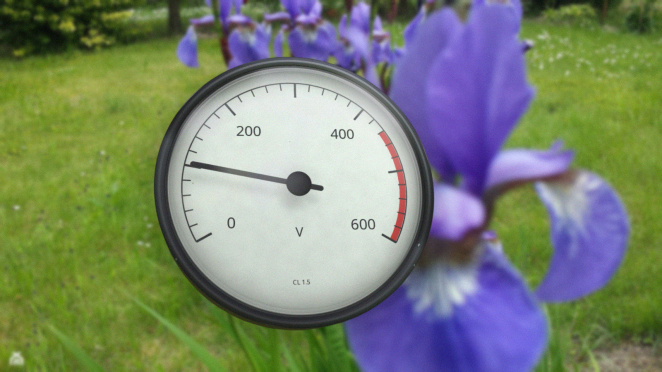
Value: 100V
